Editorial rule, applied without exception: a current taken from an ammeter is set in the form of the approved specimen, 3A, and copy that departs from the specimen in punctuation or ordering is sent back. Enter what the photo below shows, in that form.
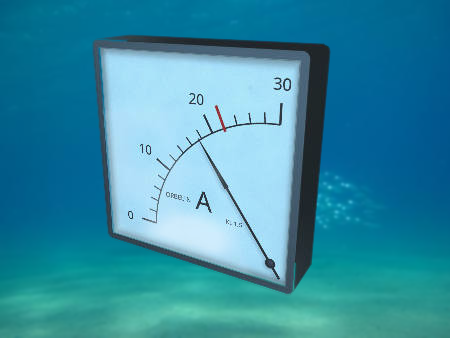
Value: 18A
